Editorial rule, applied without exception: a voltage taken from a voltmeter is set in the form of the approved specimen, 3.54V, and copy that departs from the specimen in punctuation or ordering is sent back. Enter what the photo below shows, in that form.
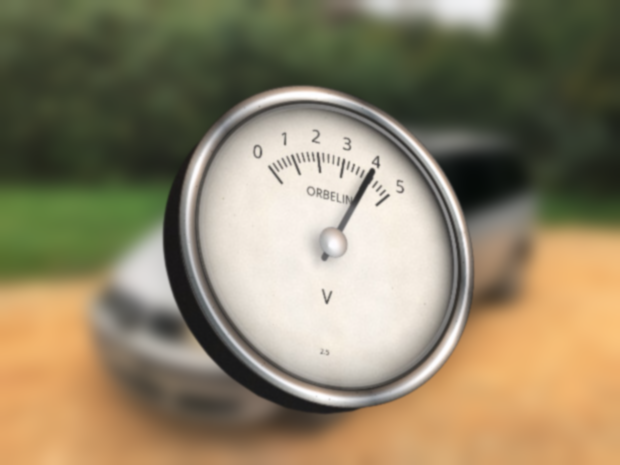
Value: 4V
